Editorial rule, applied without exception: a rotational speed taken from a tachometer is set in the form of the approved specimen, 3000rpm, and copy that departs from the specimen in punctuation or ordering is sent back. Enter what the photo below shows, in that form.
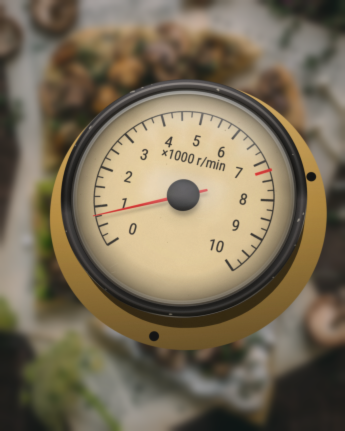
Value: 750rpm
